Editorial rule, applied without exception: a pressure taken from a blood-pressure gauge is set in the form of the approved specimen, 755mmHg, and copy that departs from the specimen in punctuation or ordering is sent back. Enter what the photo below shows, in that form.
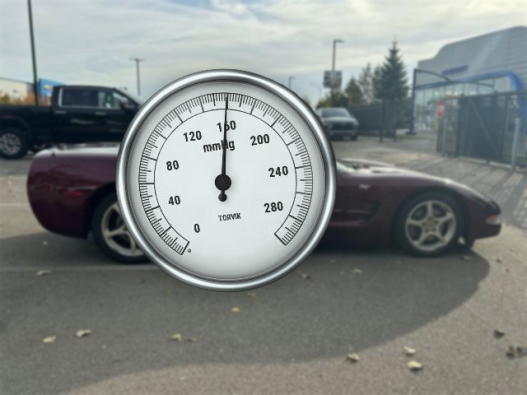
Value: 160mmHg
